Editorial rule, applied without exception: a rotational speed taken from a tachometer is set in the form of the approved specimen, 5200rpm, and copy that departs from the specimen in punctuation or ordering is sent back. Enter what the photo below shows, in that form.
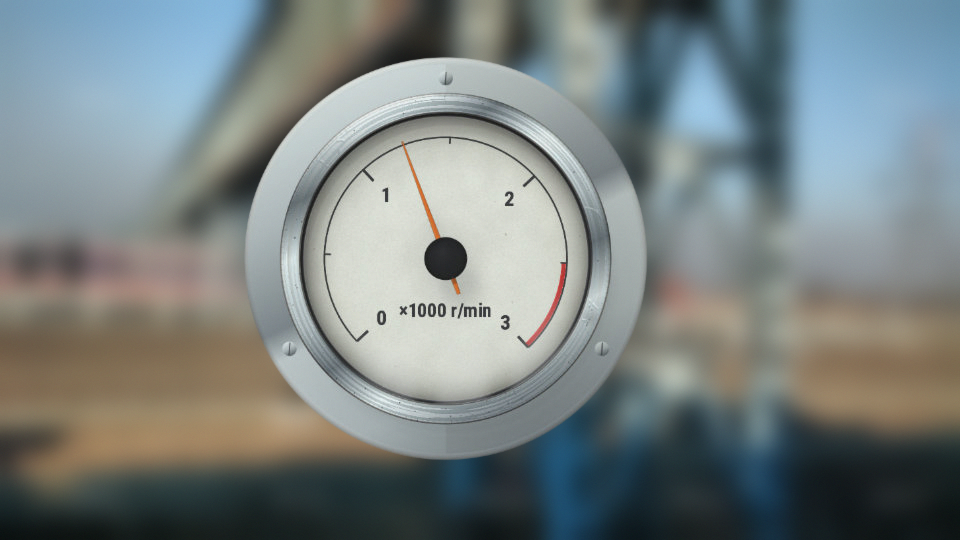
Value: 1250rpm
